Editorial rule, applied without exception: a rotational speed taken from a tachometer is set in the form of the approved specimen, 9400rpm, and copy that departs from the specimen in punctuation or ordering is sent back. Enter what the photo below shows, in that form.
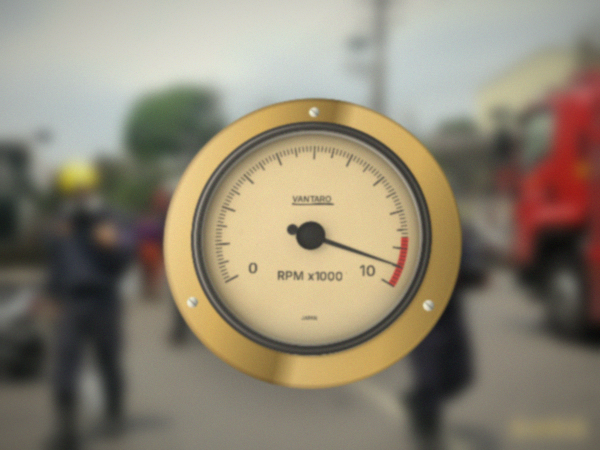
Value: 9500rpm
